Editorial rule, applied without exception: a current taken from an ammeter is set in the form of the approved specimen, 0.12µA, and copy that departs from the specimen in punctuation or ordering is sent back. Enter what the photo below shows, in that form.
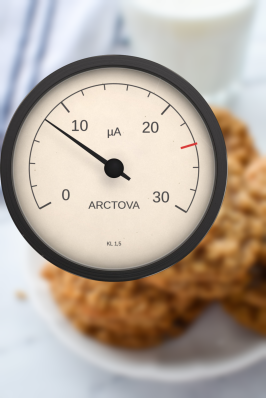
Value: 8µA
